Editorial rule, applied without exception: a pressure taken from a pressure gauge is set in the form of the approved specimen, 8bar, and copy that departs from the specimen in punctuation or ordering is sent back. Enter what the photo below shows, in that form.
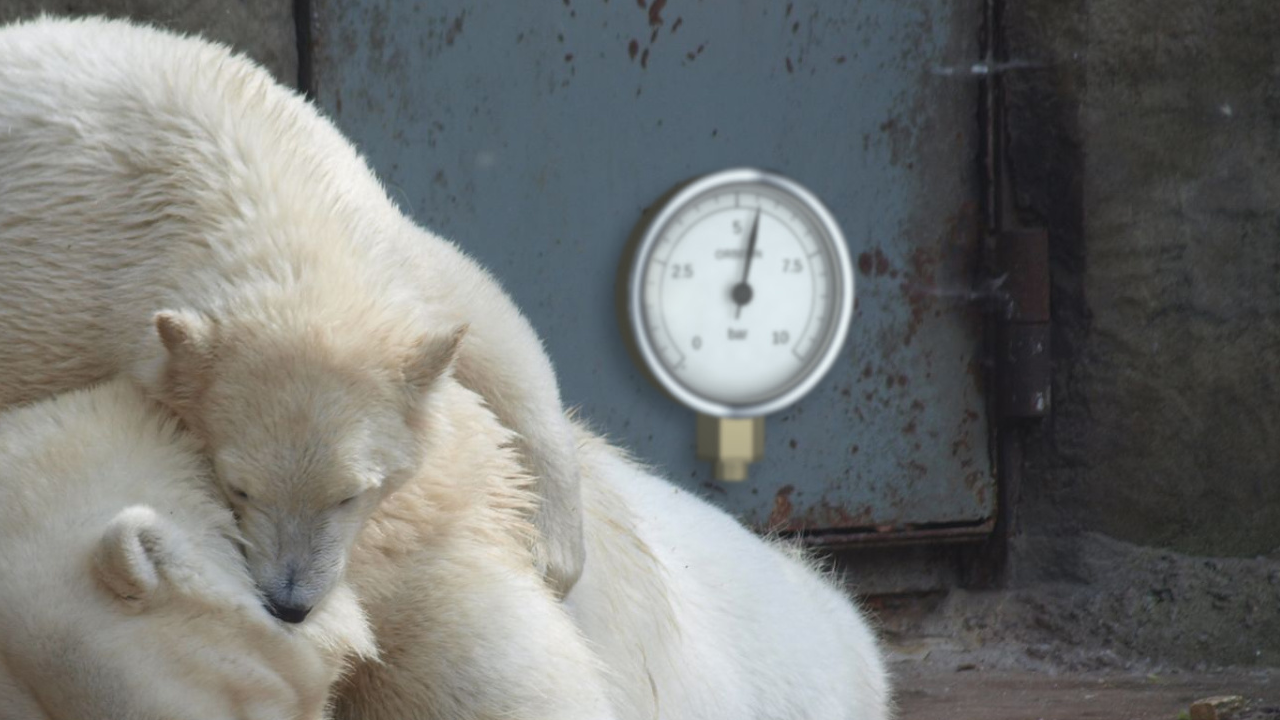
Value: 5.5bar
